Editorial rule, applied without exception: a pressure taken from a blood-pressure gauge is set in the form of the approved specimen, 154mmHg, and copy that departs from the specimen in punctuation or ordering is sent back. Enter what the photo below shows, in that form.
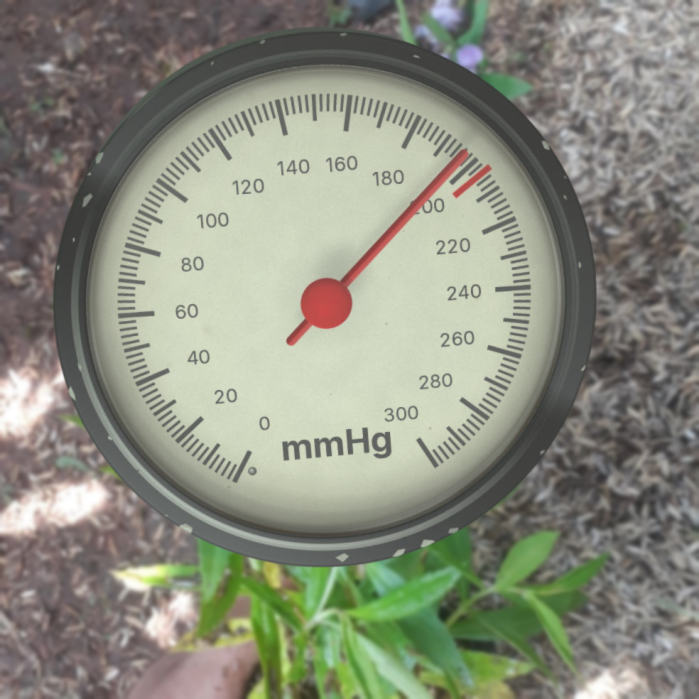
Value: 196mmHg
